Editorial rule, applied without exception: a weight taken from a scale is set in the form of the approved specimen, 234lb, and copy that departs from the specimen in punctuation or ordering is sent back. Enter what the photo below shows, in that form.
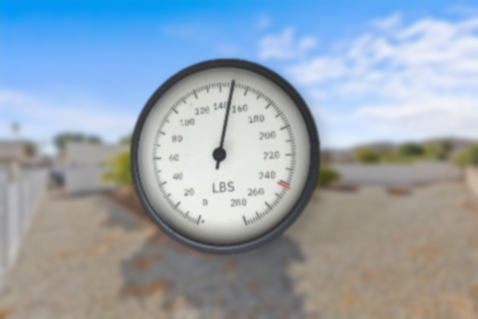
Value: 150lb
